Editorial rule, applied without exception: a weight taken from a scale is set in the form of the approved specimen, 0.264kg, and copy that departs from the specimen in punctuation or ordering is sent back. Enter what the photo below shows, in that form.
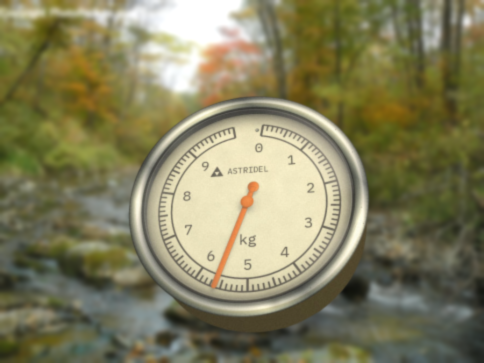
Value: 5.6kg
